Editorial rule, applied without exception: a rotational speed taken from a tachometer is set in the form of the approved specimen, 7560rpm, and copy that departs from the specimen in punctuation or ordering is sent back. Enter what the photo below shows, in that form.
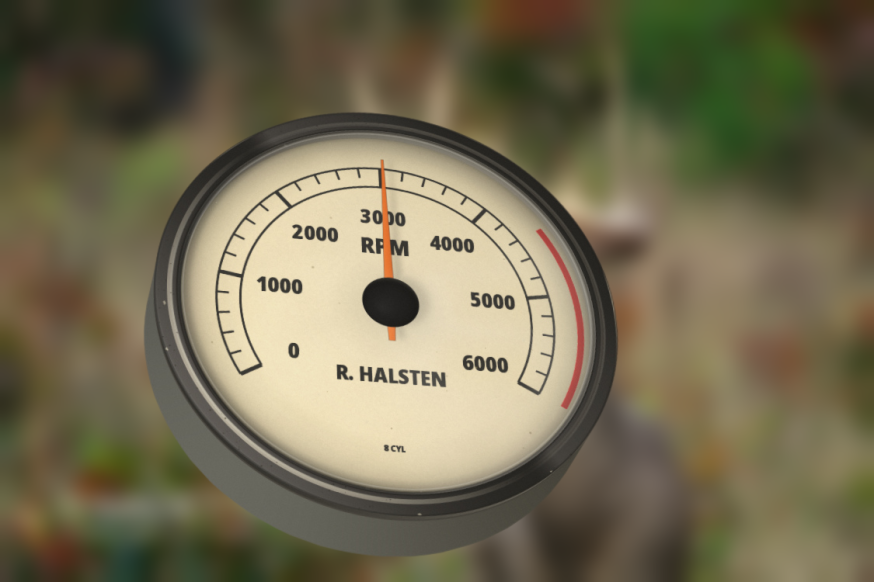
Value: 3000rpm
